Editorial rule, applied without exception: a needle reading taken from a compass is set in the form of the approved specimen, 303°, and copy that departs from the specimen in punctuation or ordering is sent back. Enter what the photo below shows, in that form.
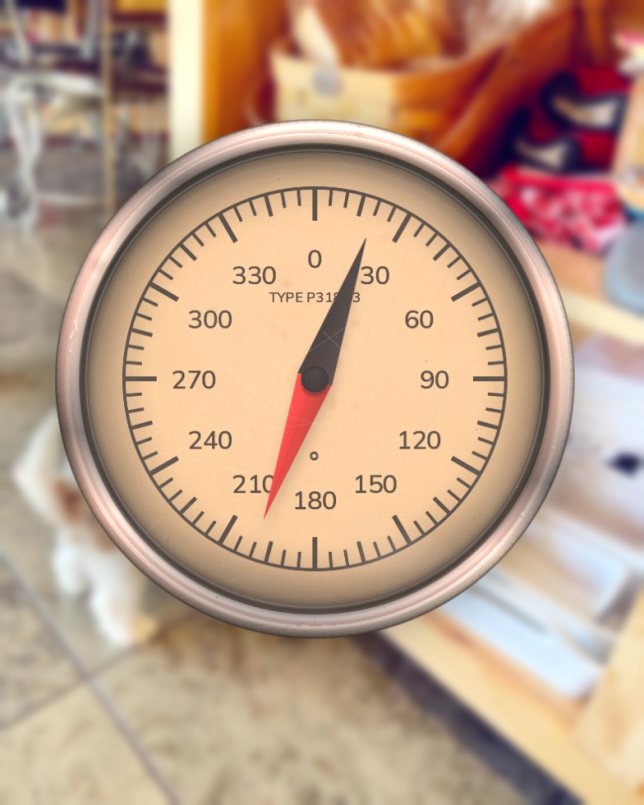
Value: 200°
